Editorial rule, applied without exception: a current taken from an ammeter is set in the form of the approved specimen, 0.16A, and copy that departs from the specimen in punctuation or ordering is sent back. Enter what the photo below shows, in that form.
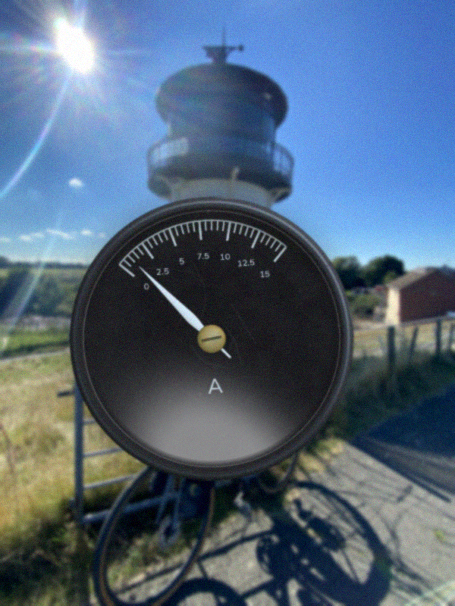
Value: 1A
